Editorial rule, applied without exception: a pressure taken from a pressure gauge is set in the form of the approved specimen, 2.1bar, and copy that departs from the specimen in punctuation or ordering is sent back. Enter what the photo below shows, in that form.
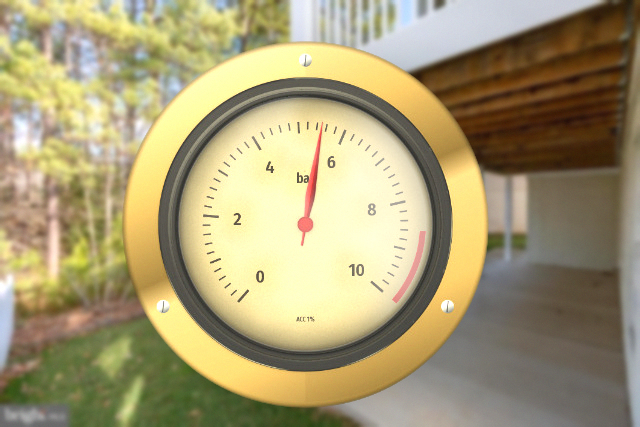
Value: 5.5bar
